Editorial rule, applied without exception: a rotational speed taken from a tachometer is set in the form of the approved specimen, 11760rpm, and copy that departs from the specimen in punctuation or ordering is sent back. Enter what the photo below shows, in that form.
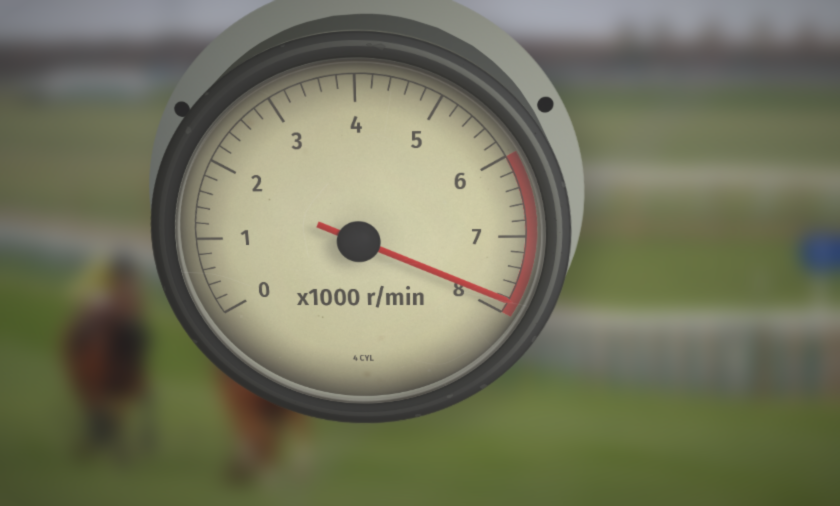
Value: 7800rpm
